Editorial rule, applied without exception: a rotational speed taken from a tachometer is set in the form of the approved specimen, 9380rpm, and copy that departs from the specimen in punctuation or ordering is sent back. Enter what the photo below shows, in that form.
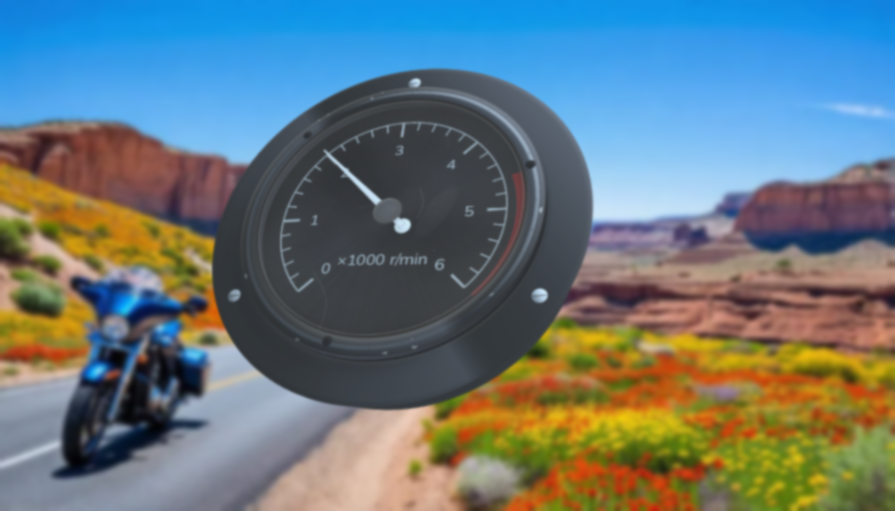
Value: 2000rpm
